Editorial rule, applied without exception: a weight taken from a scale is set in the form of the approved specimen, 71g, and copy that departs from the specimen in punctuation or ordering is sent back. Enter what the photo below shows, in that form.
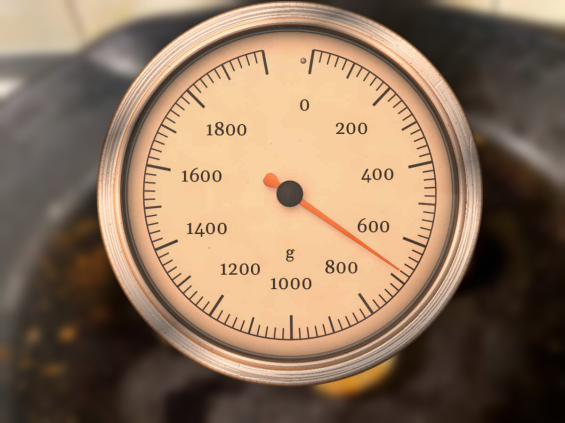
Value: 680g
